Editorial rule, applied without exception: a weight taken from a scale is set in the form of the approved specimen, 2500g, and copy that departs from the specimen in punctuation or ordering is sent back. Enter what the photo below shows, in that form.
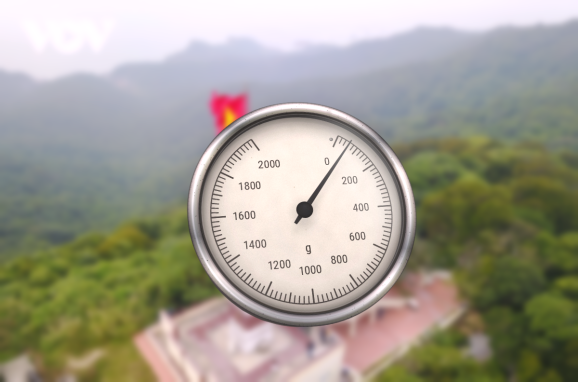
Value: 60g
